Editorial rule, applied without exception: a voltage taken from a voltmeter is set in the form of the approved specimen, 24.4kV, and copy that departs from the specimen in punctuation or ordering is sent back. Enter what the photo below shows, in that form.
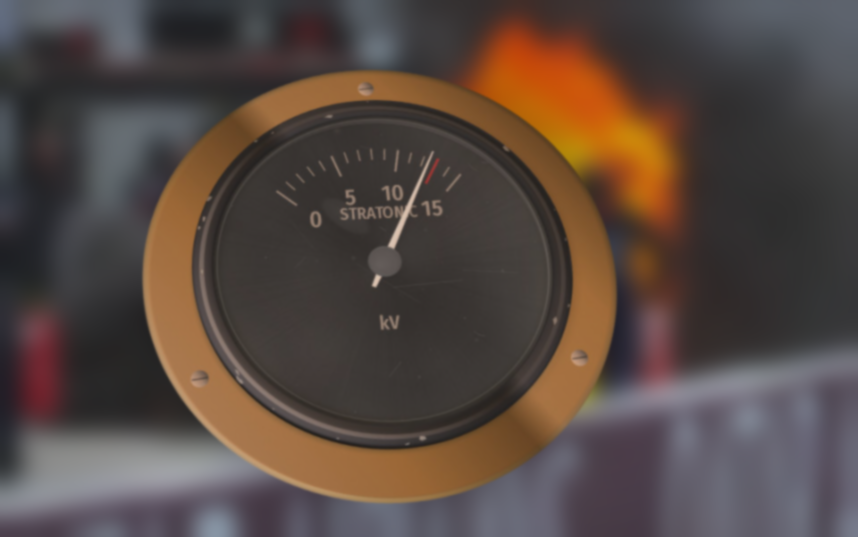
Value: 12.5kV
